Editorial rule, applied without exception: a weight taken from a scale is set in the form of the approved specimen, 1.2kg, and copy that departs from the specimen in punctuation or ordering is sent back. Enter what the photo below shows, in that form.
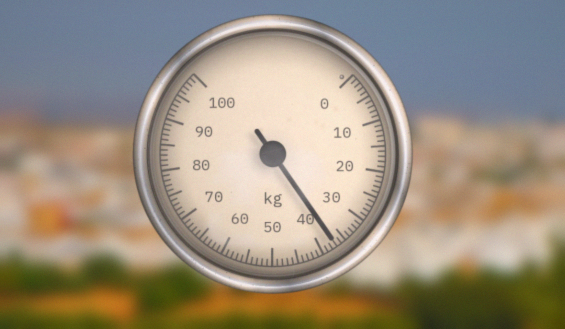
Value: 37kg
